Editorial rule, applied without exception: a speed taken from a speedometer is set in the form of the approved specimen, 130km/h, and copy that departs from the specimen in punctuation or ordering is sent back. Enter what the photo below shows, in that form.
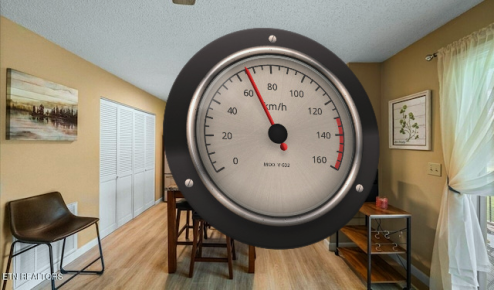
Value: 65km/h
